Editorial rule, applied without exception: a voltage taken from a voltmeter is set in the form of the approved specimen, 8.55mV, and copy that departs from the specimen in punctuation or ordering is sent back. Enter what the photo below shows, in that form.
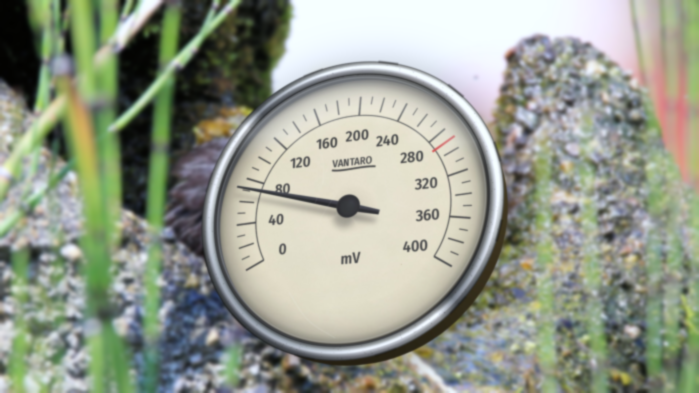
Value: 70mV
